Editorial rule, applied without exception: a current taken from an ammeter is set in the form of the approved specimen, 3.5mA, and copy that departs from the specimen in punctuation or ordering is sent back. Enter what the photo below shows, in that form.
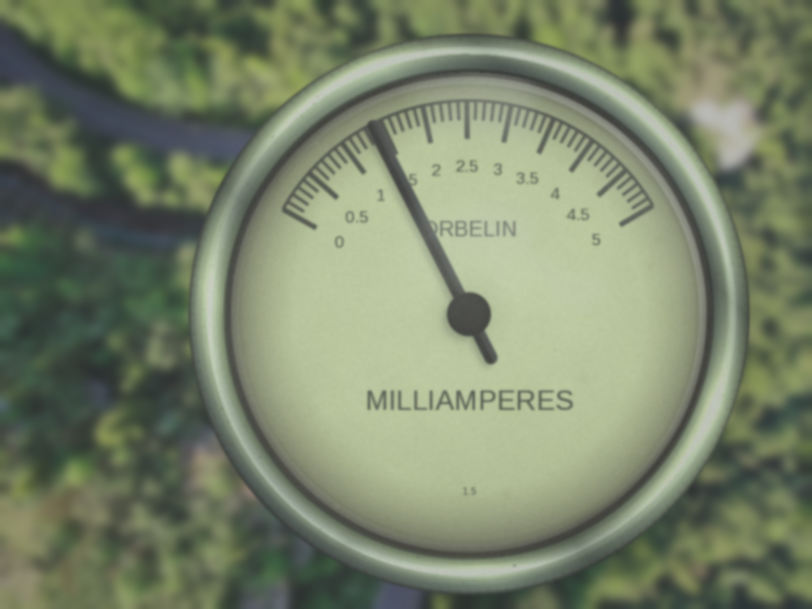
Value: 1.4mA
